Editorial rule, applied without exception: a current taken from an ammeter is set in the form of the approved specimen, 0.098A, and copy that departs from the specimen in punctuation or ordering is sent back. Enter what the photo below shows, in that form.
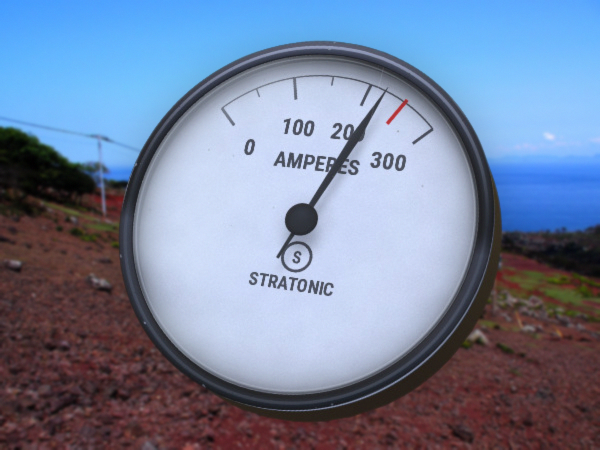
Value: 225A
